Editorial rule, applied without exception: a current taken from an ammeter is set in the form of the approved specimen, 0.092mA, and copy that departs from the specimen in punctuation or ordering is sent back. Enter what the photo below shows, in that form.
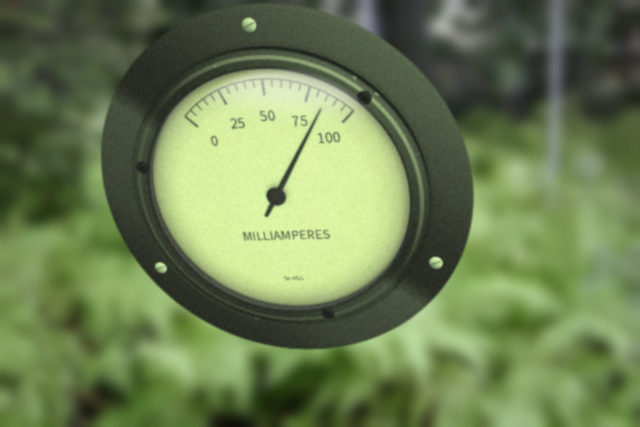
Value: 85mA
